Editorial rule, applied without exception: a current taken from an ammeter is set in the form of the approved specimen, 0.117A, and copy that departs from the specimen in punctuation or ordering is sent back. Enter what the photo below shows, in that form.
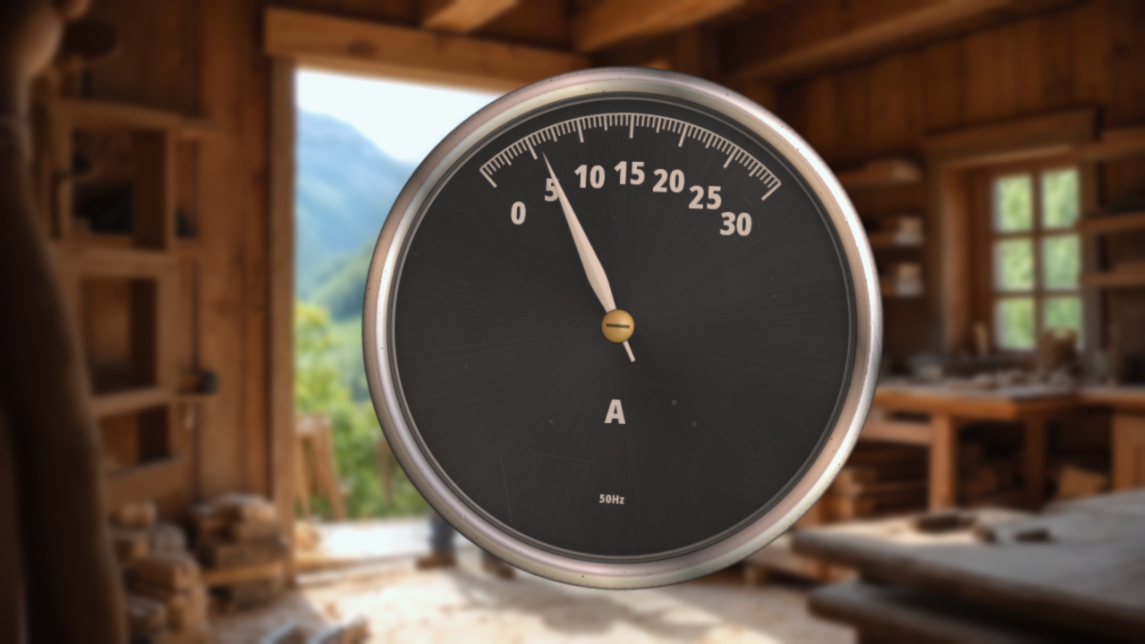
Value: 6A
